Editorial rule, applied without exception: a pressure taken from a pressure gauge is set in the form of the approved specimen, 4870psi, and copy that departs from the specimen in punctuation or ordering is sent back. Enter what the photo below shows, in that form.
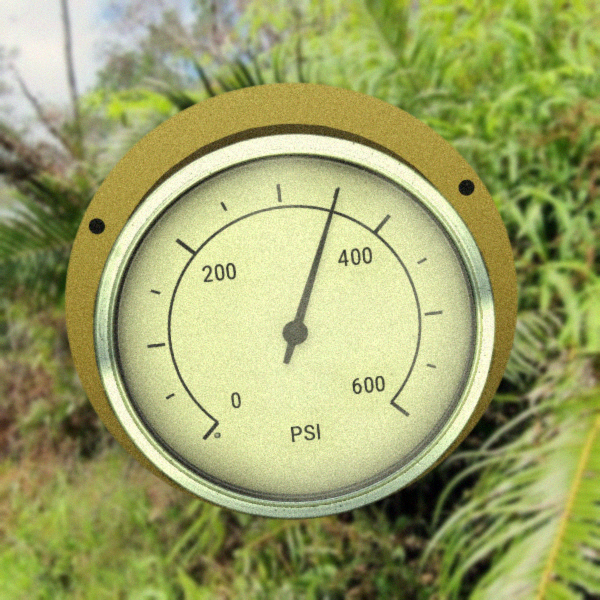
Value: 350psi
